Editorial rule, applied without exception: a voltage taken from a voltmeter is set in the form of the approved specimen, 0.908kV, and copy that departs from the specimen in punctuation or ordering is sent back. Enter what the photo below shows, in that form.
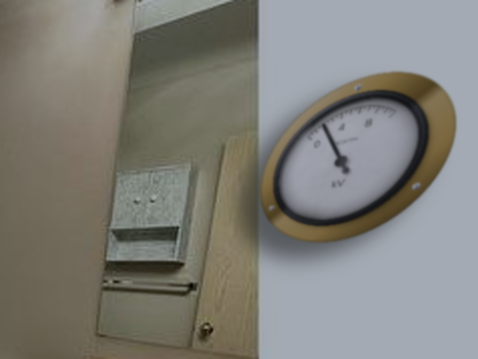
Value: 2kV
